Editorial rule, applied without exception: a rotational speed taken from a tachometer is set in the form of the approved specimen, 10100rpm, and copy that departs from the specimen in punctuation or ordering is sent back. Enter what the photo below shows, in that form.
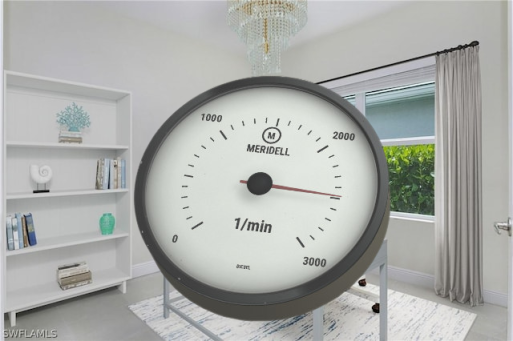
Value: 2500rpm
